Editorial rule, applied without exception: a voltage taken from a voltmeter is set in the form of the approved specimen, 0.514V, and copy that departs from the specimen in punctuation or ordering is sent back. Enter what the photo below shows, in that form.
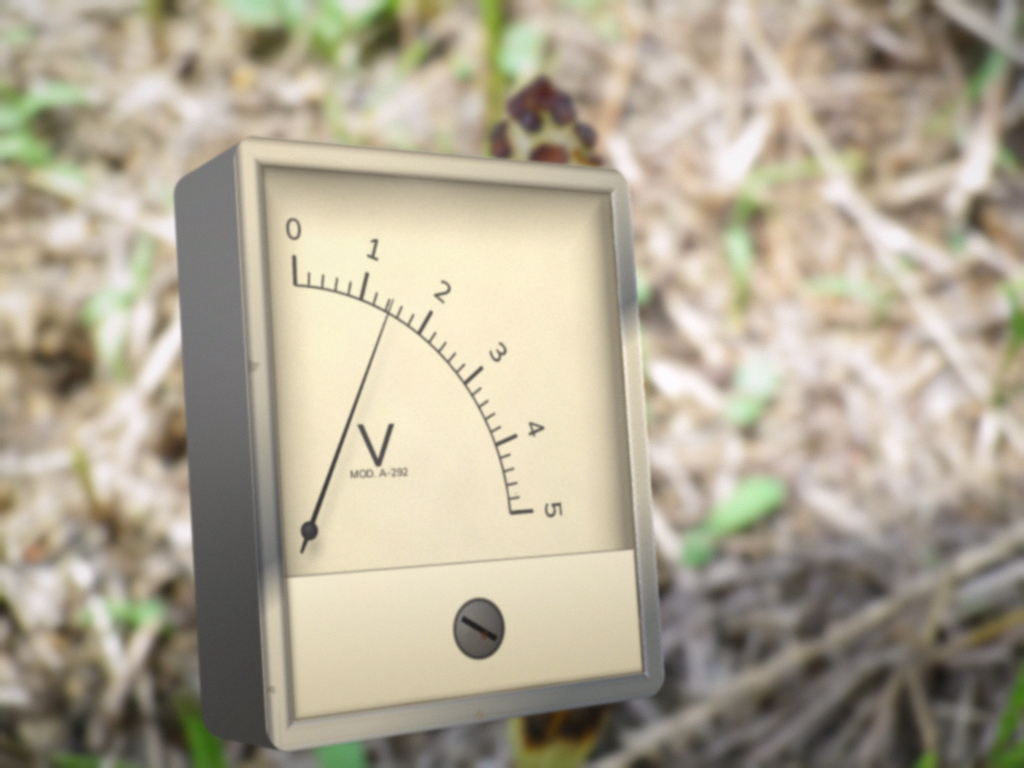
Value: 1.4V
